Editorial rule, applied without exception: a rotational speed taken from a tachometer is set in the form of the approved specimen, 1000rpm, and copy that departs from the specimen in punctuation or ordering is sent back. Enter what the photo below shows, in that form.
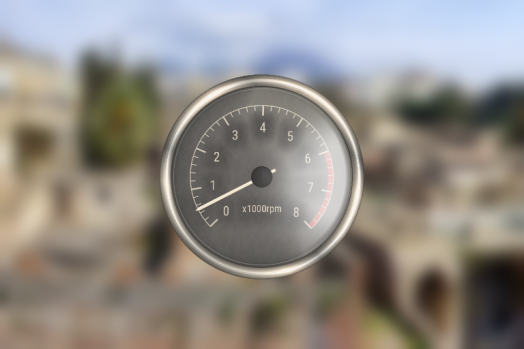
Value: 500rpm
